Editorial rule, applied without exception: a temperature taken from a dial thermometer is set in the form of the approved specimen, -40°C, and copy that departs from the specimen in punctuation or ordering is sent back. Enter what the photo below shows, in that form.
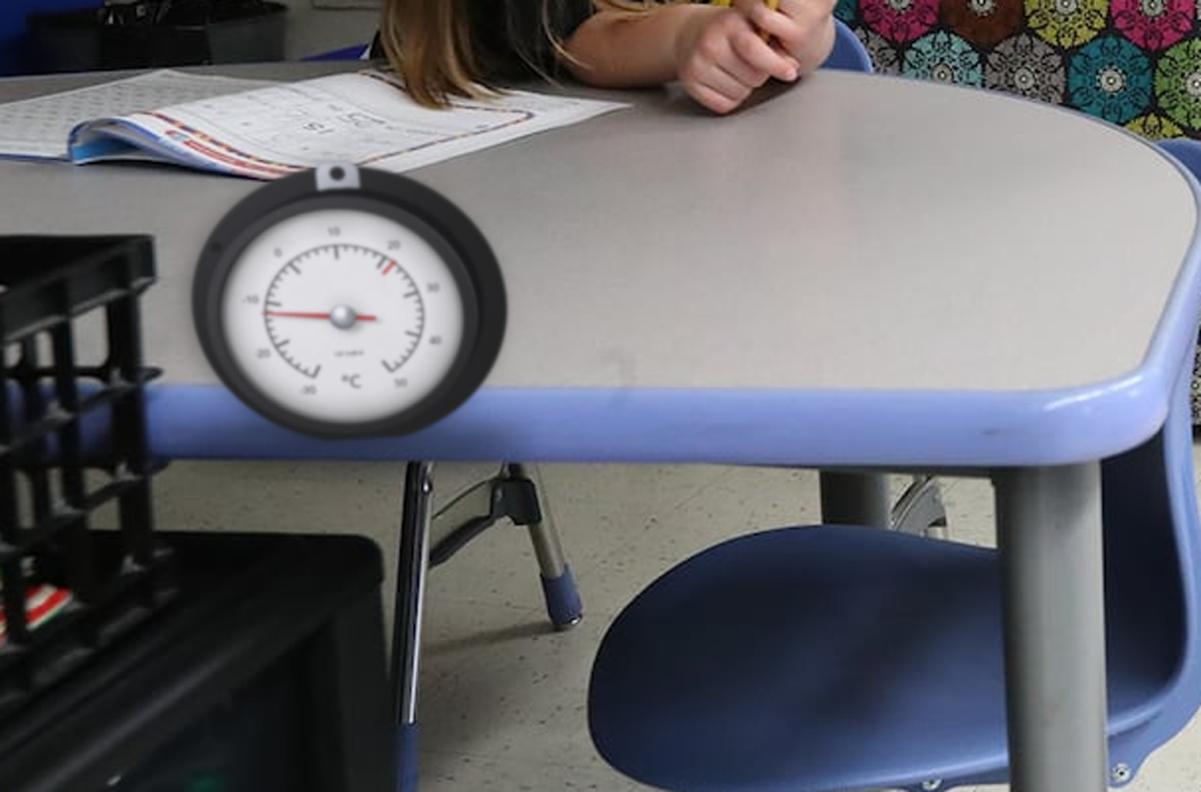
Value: -12°C
